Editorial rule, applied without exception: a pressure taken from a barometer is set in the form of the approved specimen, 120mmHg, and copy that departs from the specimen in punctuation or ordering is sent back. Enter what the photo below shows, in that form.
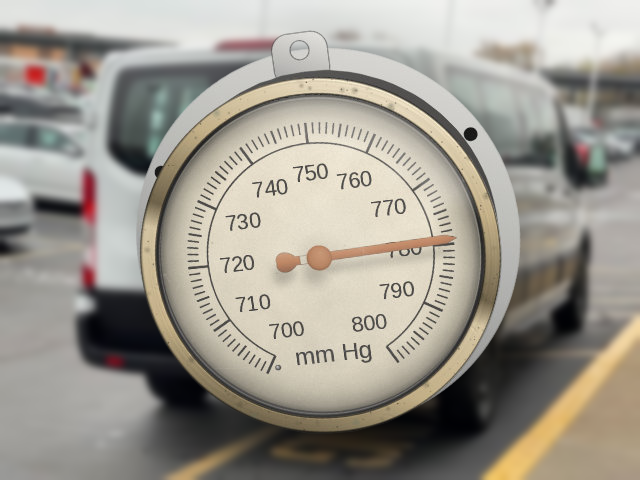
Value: 779mmHg
